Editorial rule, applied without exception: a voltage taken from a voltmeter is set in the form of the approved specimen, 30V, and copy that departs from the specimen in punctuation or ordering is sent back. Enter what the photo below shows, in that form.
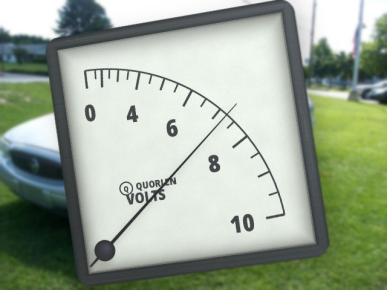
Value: 7.25V
